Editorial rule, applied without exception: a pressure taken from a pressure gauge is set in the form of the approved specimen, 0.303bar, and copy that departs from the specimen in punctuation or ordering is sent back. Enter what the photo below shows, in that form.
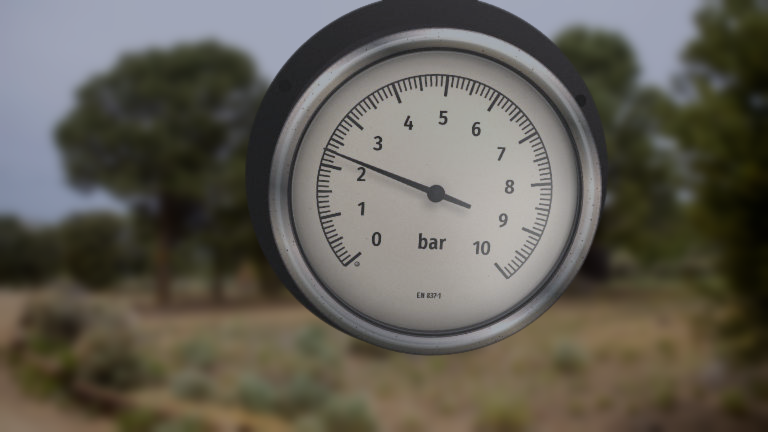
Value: 2.3bar
